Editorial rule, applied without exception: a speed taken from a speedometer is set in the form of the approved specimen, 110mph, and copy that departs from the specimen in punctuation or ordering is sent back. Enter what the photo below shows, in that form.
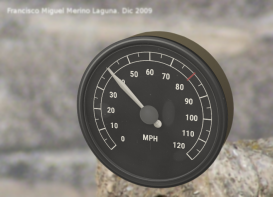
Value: 40mph
